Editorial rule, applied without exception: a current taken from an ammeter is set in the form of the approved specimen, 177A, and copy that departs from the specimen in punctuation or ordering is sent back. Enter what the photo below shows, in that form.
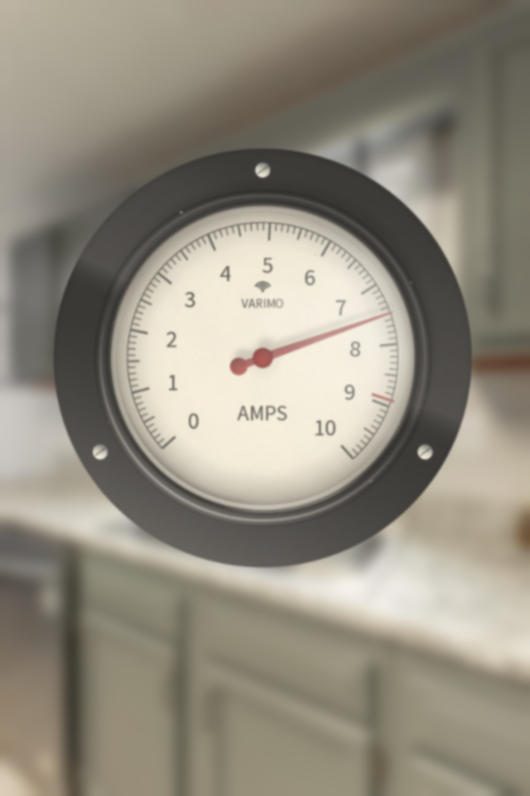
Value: 7.5A
